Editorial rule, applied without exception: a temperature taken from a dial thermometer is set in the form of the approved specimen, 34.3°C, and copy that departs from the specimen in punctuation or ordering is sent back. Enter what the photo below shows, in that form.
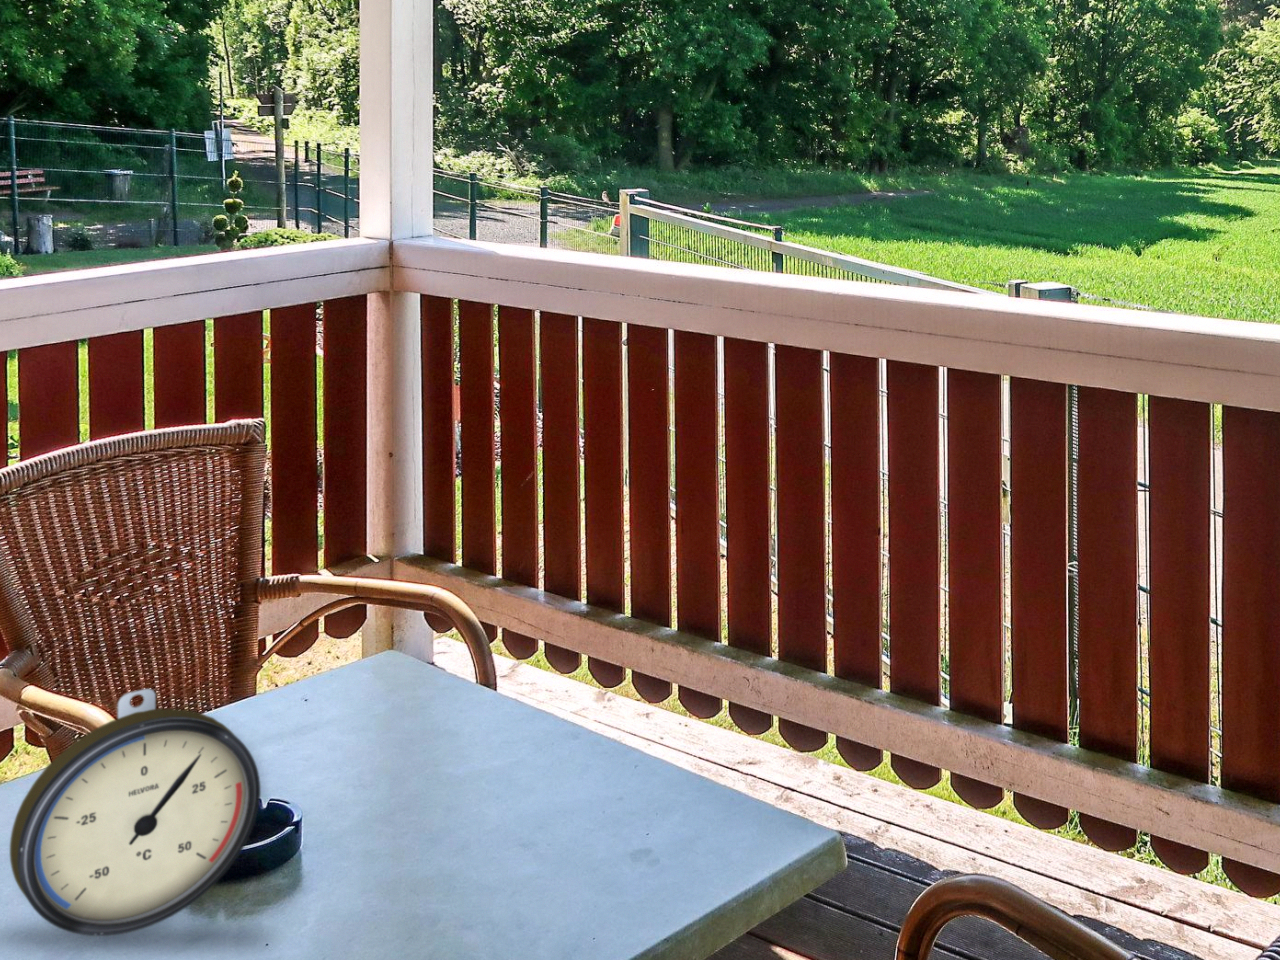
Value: 15°C
